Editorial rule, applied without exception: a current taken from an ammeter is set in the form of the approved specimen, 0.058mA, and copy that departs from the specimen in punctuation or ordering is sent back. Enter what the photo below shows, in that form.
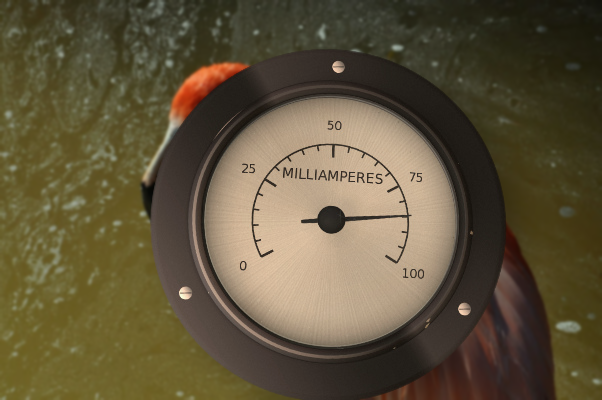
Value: 85mA
